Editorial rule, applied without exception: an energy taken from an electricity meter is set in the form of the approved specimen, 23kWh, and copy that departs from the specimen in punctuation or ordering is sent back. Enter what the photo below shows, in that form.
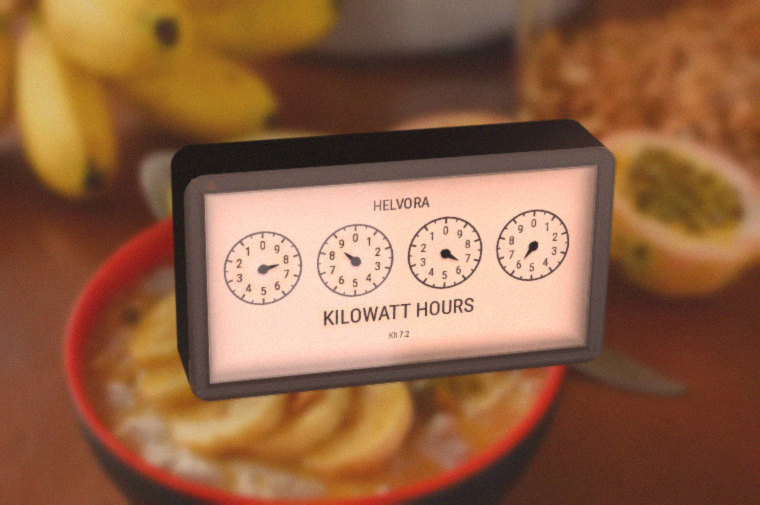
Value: 7866kWh
